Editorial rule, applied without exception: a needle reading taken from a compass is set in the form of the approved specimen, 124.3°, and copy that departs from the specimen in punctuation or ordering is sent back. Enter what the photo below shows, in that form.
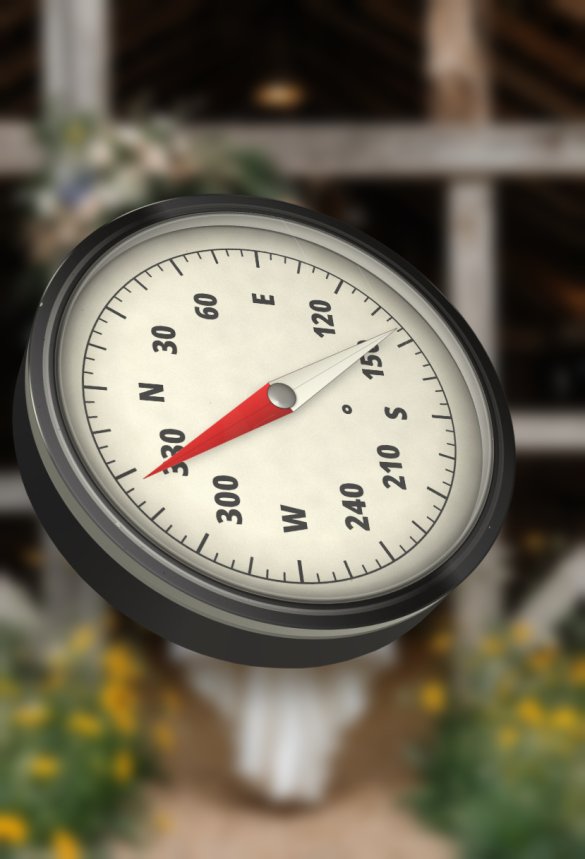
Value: 325°
